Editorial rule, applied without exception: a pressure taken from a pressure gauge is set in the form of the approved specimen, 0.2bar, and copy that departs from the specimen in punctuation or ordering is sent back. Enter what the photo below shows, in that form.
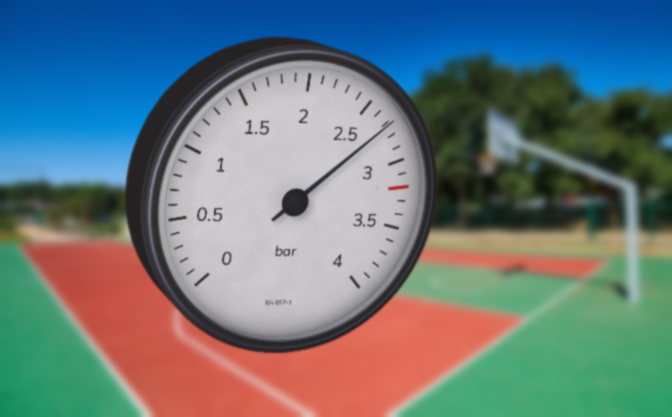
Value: 2.7bar
